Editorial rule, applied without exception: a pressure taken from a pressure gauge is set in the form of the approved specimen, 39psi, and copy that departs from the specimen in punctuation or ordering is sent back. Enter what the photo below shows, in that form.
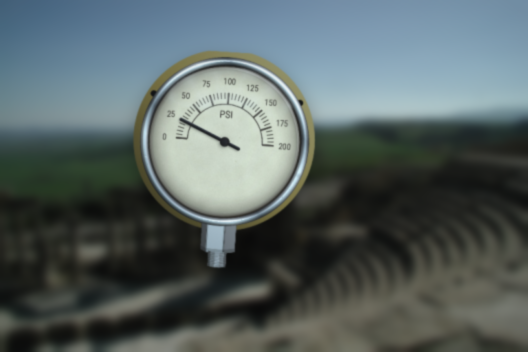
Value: 25psi
